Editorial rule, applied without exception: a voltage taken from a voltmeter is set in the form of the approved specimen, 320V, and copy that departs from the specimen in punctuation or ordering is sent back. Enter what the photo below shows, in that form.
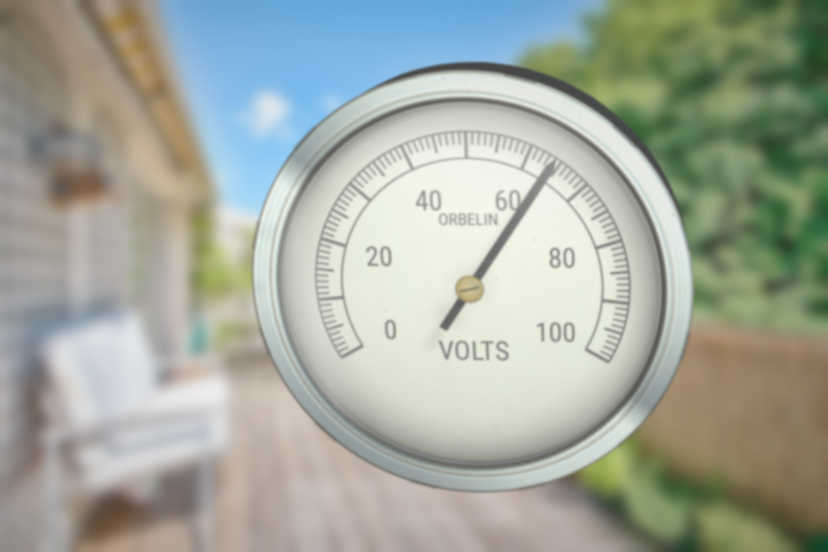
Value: 64V
